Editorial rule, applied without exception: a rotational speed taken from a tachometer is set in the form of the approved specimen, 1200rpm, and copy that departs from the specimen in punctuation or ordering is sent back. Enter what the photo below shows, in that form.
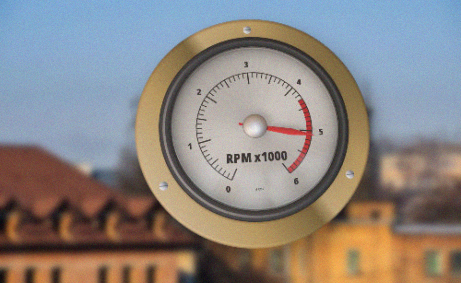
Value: 5100rpm
